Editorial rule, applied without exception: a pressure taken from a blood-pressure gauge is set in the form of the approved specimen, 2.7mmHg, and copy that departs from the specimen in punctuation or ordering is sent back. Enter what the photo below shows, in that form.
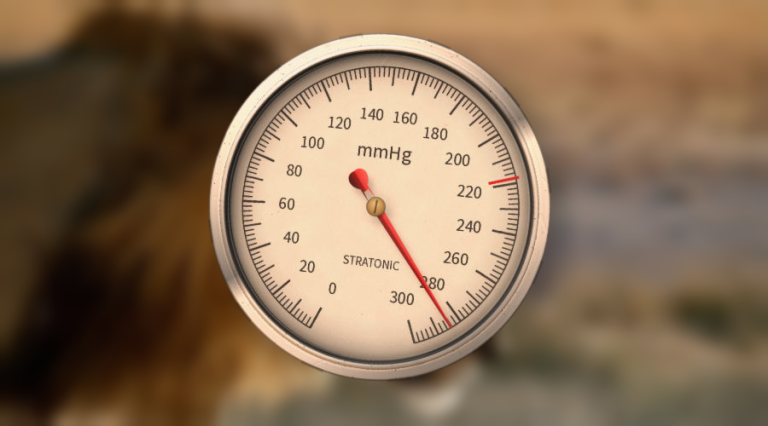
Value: 284mmHg
